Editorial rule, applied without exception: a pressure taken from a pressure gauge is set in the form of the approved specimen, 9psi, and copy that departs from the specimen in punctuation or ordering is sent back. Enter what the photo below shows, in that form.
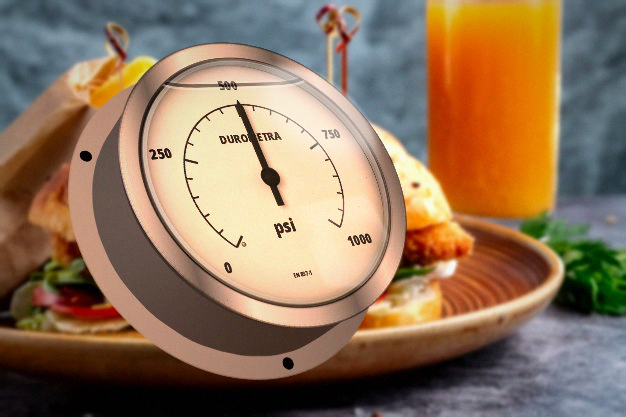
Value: 500psi
